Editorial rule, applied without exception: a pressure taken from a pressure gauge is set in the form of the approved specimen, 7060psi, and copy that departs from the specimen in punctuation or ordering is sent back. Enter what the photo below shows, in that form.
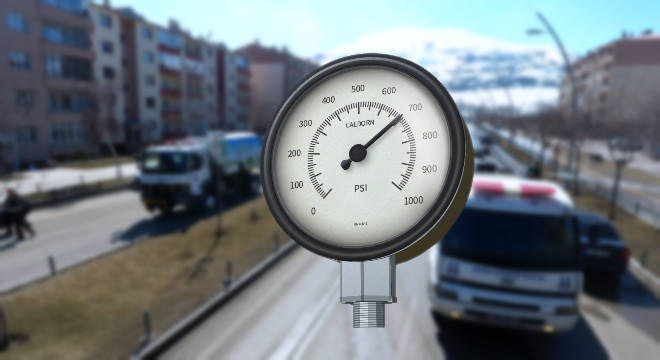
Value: 700psi
